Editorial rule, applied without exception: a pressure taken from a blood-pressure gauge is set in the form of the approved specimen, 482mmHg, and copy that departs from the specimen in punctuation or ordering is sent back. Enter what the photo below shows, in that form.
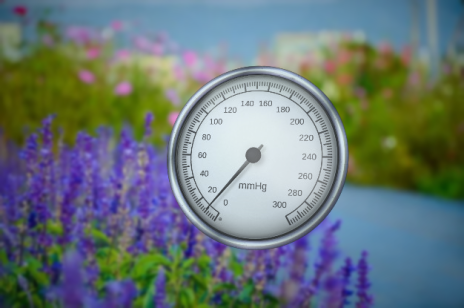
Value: 10mmHg
